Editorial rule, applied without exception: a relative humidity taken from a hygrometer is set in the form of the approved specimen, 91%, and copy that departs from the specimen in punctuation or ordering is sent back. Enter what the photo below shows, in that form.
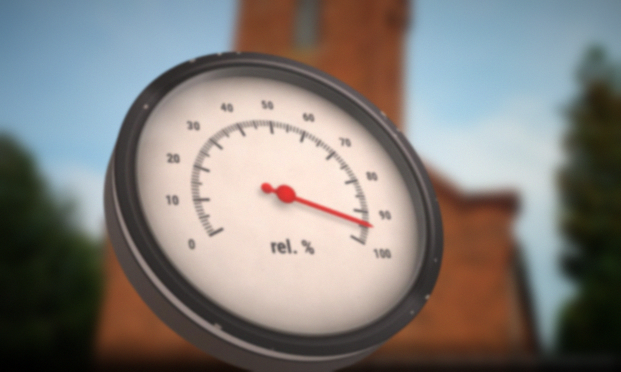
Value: 95%
